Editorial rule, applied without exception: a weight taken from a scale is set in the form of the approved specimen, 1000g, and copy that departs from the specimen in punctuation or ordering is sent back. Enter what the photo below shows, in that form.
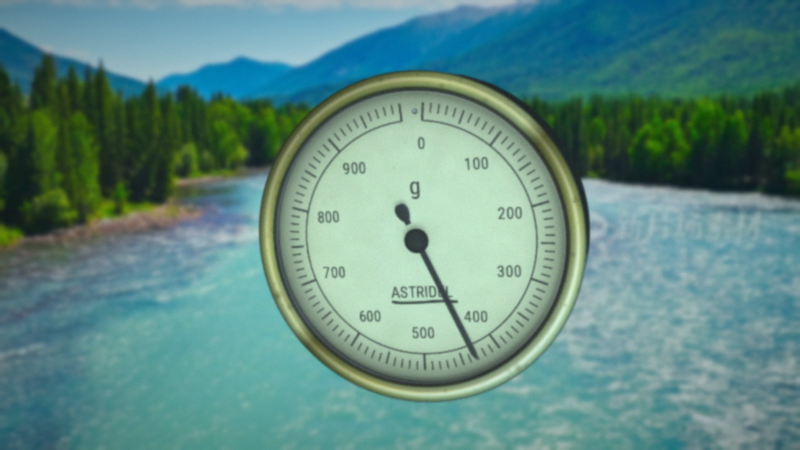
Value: 430g
